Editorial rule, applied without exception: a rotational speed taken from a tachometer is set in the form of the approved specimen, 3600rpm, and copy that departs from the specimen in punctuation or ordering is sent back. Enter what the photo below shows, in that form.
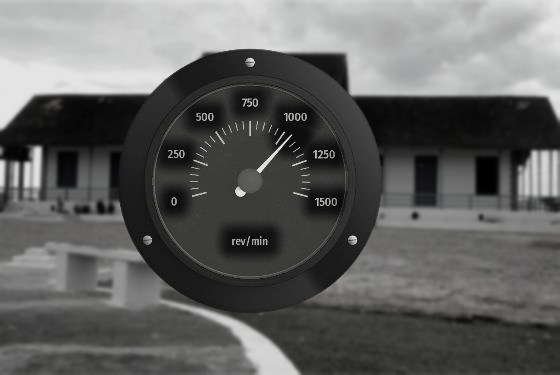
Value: 1050rpm
